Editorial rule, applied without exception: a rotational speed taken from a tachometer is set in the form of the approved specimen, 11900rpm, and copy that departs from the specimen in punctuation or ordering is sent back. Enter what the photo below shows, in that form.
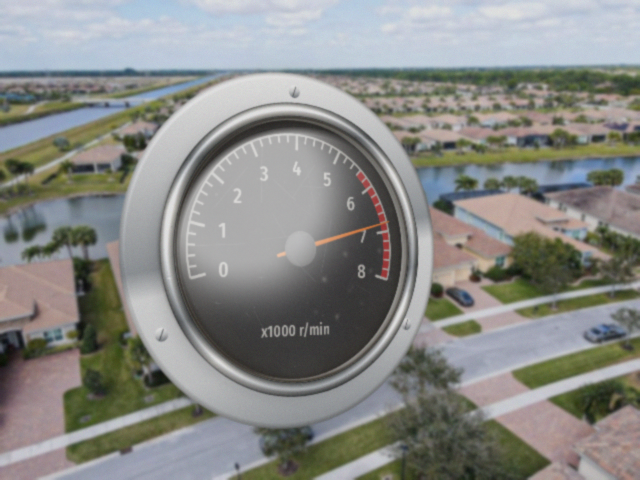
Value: 6800rpm
